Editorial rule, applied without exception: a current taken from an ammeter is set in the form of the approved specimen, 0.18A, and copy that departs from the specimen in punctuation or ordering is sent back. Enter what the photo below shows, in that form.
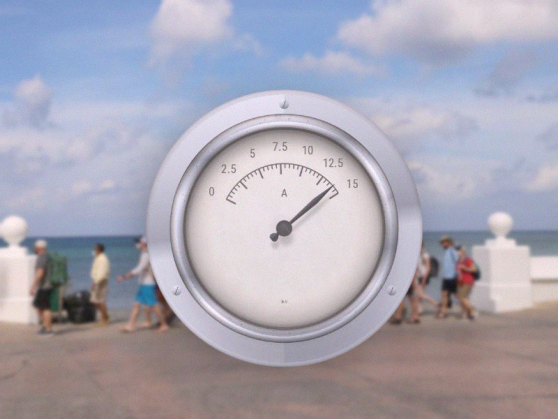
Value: 14A
